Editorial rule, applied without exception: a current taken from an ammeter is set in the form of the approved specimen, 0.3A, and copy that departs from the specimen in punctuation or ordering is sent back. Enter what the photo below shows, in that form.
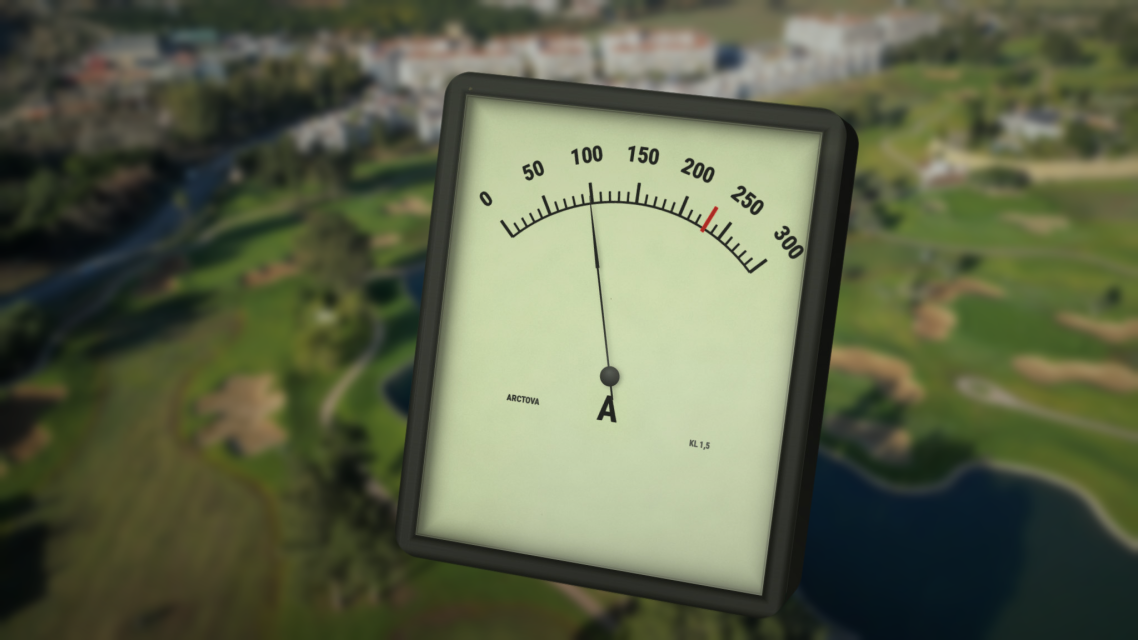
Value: 100A
